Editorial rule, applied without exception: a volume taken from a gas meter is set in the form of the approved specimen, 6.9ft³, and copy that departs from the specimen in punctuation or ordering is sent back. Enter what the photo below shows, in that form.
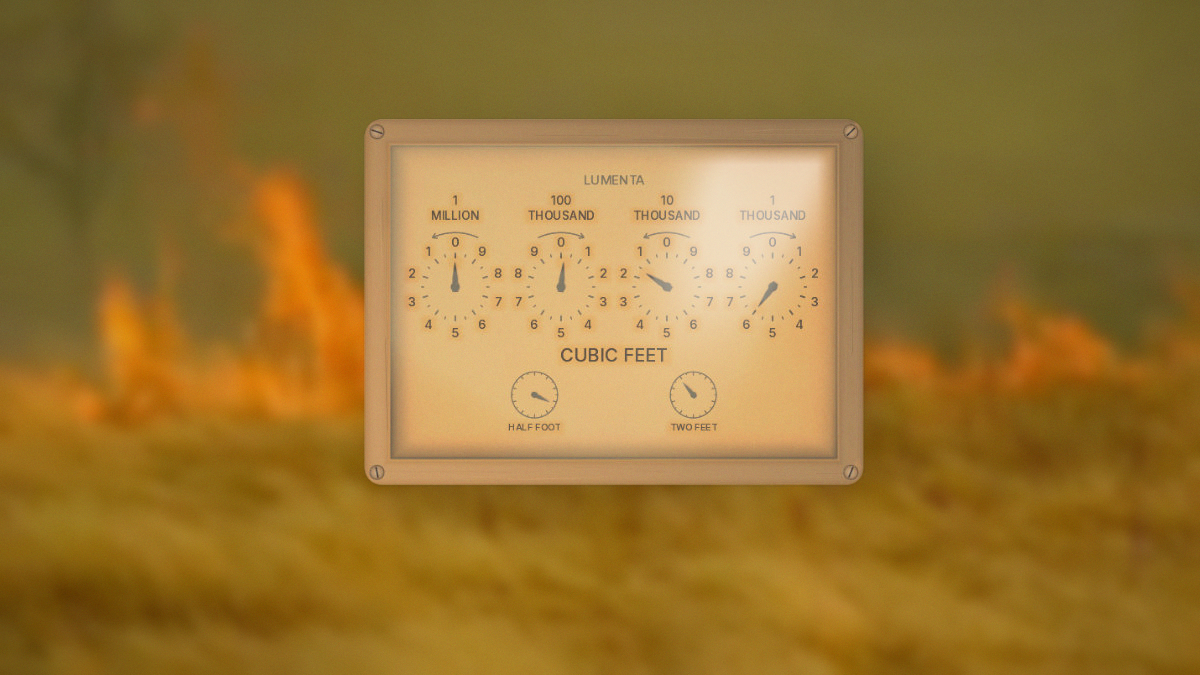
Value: 1600ft³
